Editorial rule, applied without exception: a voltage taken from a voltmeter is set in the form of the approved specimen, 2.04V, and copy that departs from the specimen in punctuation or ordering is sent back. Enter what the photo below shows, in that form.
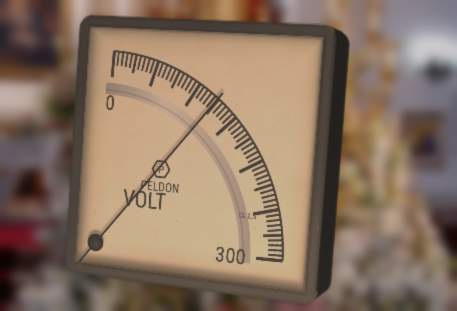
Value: 125V
